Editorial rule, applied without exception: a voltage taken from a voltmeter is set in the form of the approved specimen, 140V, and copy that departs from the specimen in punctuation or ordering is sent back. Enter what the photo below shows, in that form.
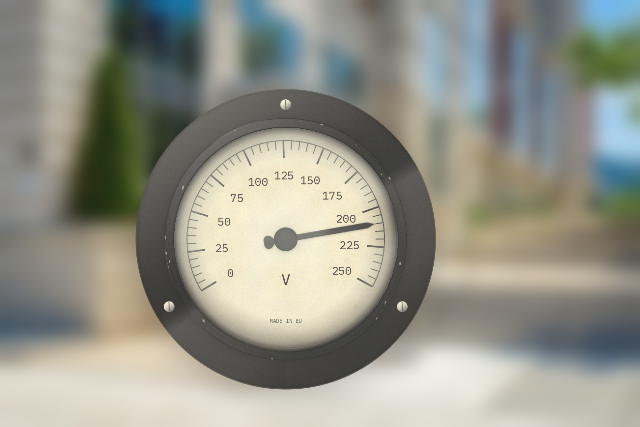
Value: 210V
